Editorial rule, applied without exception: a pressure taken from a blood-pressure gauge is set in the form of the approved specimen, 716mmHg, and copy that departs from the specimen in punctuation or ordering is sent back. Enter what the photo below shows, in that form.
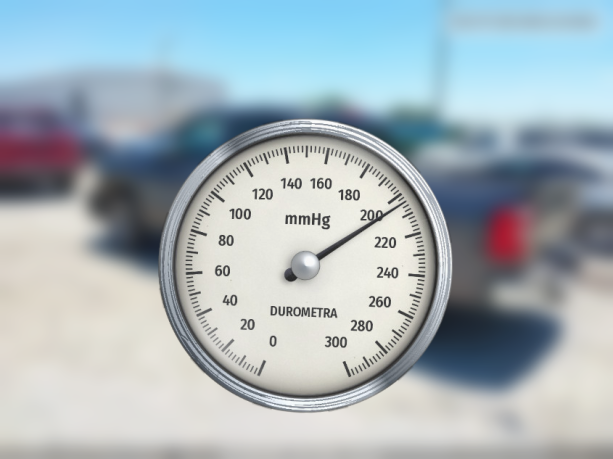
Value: 204mmHg
